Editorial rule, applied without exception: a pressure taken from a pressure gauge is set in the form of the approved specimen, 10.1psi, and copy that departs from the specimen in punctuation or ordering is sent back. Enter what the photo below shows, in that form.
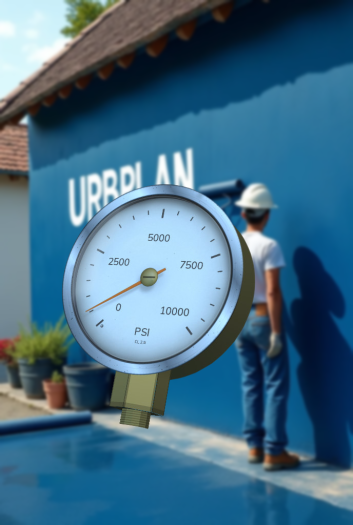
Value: 500psi
